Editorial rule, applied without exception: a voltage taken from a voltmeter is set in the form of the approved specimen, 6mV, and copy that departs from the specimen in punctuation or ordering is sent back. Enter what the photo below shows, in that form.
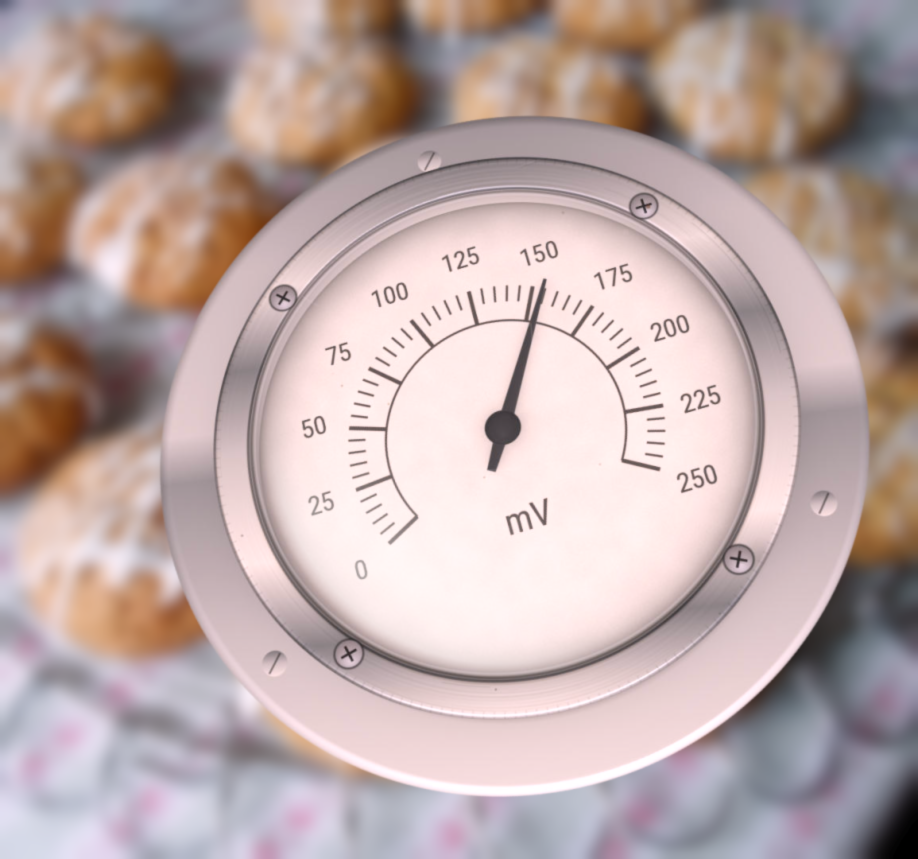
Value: 155mV
